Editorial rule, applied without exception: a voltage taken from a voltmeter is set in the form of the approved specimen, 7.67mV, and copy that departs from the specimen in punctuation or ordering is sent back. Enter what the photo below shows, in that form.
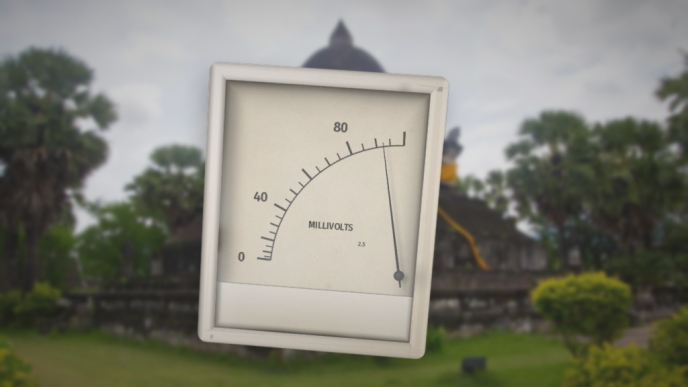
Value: 92.5mV
